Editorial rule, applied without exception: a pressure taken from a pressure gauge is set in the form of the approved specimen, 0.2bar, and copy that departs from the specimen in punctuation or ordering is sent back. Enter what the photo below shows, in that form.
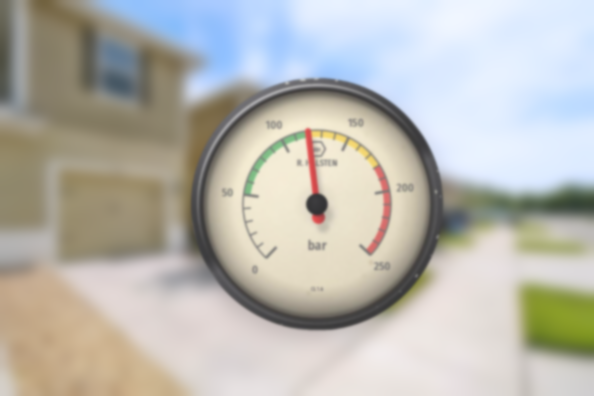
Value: 120bar
